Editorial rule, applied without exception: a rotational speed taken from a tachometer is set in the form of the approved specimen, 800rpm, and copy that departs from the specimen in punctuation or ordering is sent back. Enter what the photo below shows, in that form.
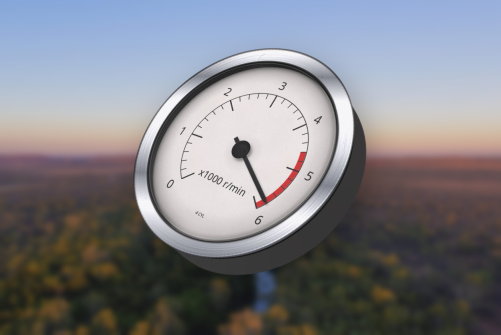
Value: 5800rpm
